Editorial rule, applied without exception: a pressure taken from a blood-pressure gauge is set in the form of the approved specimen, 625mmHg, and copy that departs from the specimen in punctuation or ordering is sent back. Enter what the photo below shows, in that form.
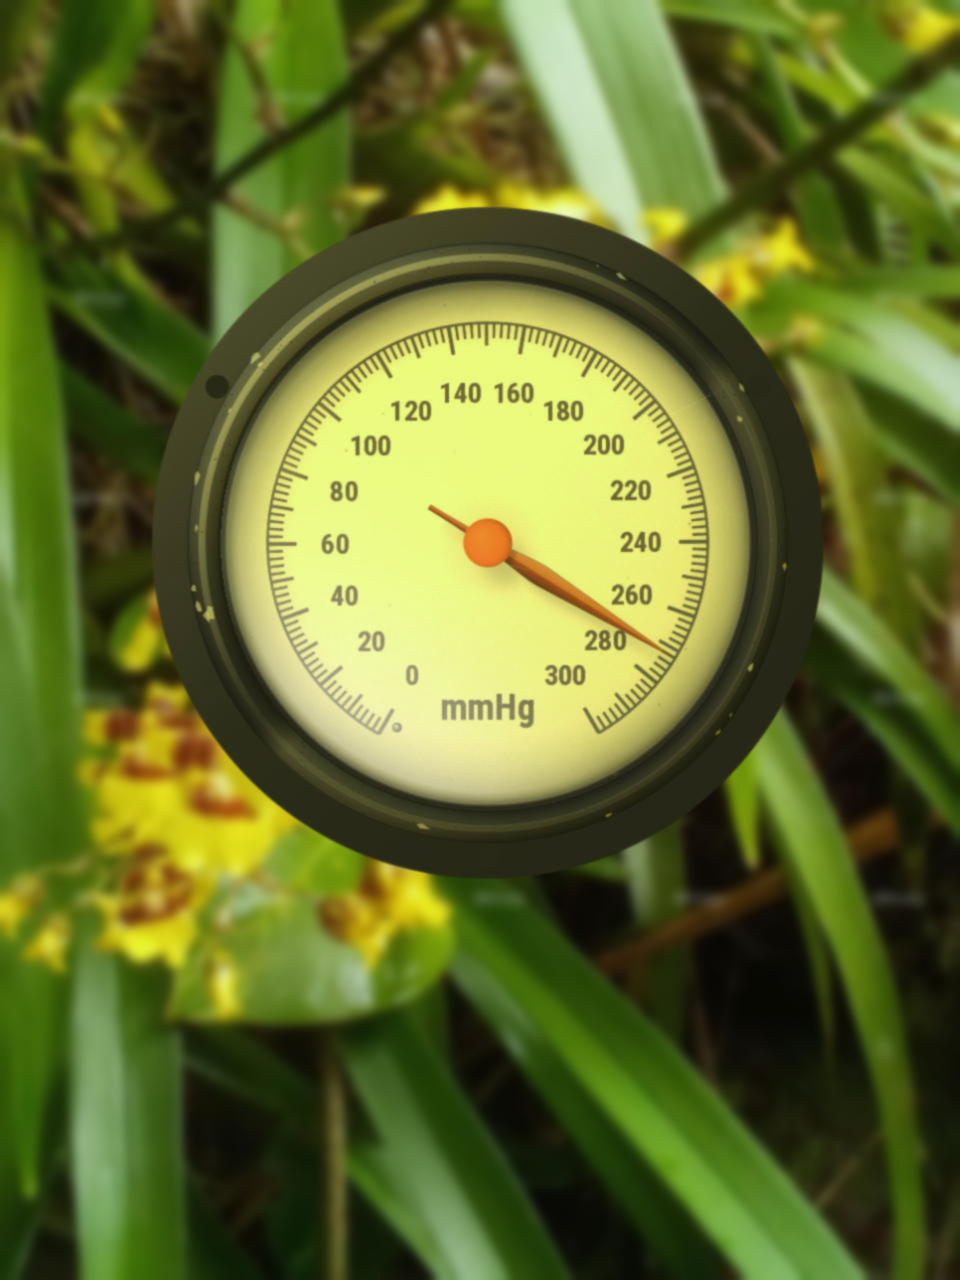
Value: 272mmHg
